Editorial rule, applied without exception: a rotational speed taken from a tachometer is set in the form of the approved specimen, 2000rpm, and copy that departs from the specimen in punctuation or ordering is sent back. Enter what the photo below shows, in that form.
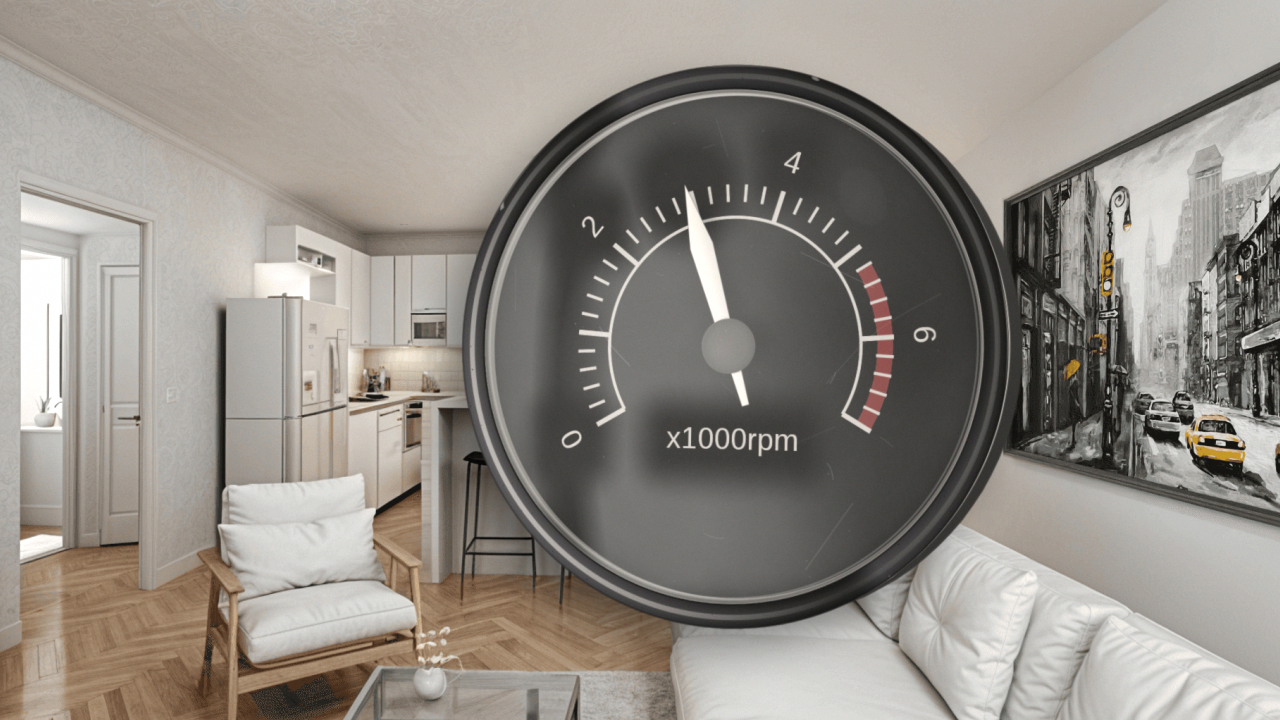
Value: 3000rpm
